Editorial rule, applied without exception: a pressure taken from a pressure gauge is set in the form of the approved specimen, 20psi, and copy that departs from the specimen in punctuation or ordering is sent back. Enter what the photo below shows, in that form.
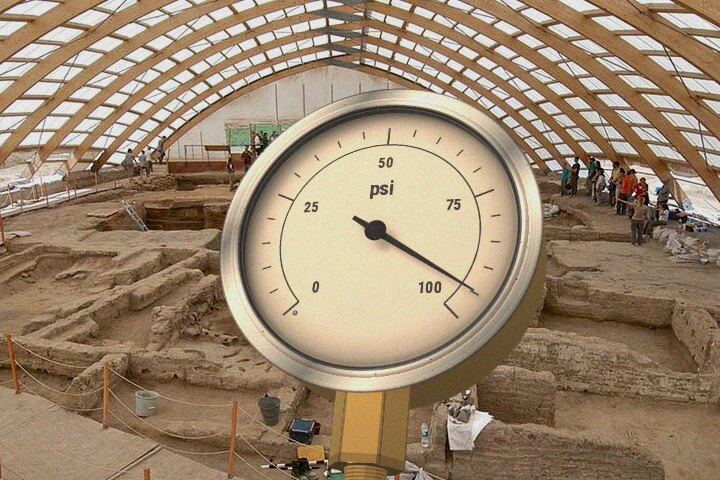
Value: 95psi
